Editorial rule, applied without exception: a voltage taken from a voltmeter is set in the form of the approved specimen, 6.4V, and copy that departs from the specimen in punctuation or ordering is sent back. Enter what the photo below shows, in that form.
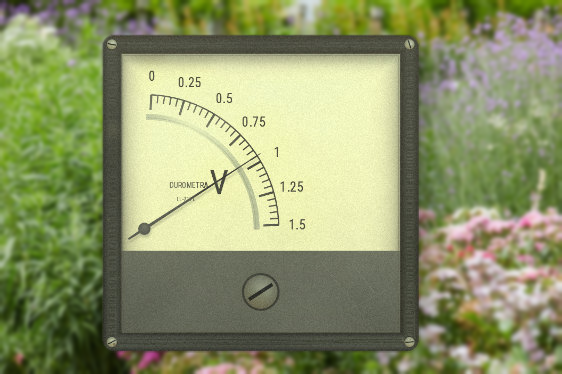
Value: 0.95V
